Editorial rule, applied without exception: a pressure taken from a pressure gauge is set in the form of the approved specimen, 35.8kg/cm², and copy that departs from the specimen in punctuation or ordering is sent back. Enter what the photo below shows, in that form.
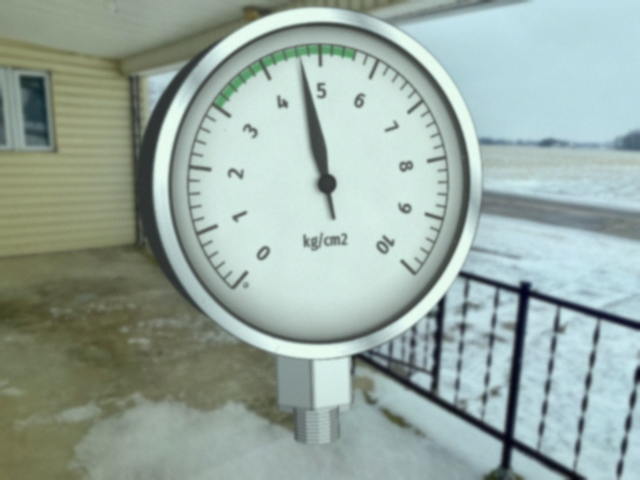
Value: 4.6kg/cm²
